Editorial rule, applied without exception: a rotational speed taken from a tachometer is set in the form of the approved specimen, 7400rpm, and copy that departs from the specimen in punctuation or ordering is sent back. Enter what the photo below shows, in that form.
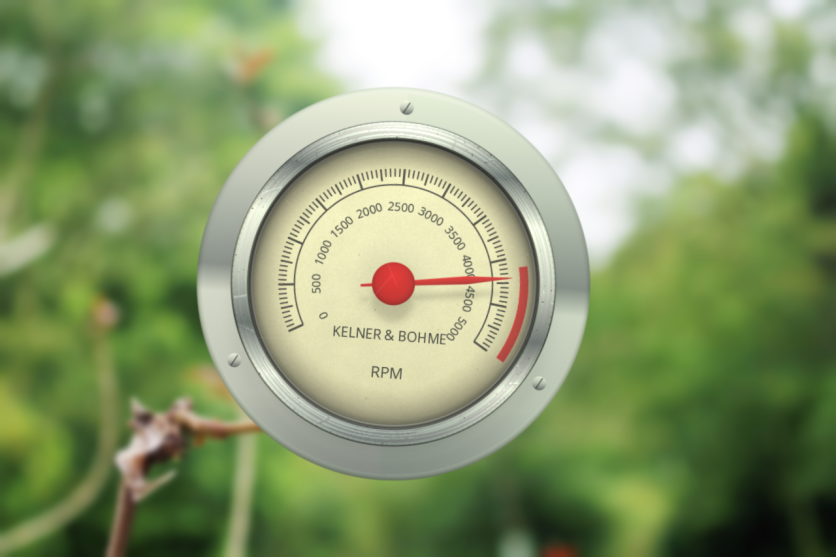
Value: 4200rpm
